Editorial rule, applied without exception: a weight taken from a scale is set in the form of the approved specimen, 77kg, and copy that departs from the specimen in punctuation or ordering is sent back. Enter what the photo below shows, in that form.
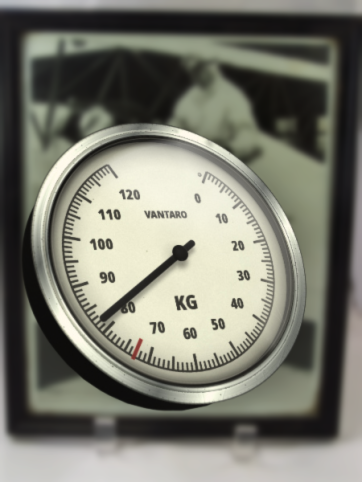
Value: 82kg
